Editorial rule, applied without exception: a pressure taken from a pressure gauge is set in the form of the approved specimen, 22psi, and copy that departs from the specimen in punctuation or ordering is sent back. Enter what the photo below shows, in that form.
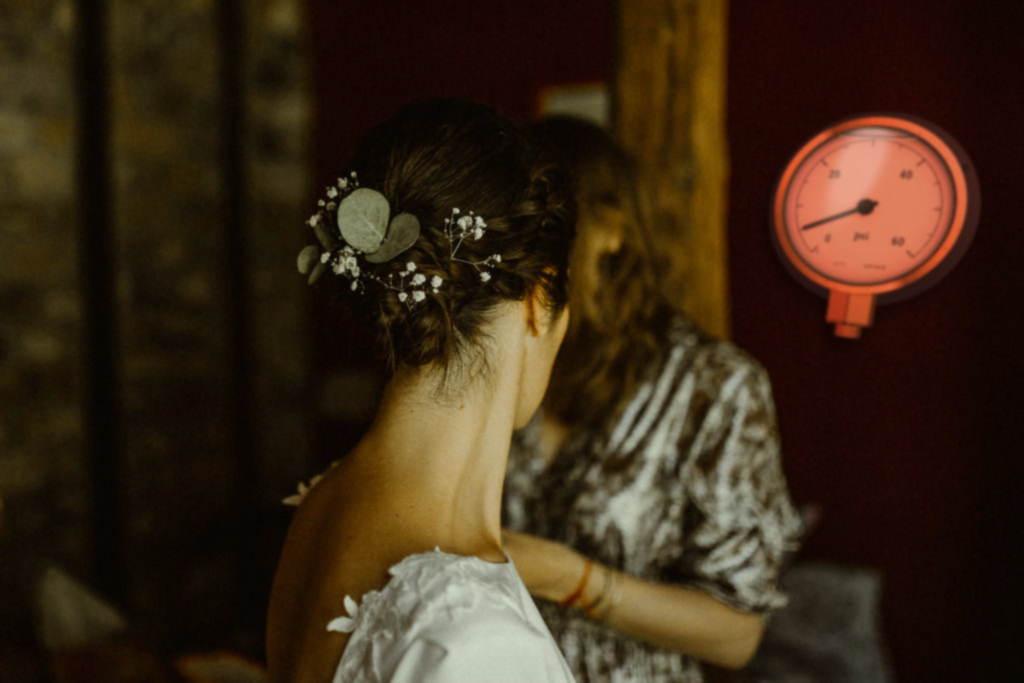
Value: 5psi
